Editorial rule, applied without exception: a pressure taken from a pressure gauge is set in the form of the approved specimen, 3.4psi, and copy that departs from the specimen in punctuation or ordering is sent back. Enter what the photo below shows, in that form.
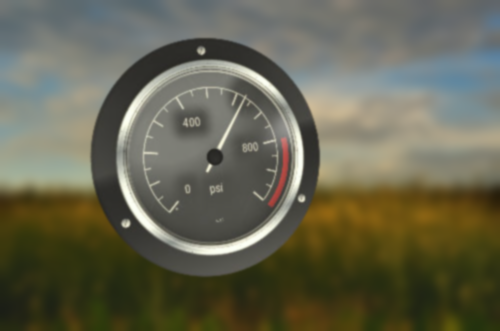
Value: 625psi
